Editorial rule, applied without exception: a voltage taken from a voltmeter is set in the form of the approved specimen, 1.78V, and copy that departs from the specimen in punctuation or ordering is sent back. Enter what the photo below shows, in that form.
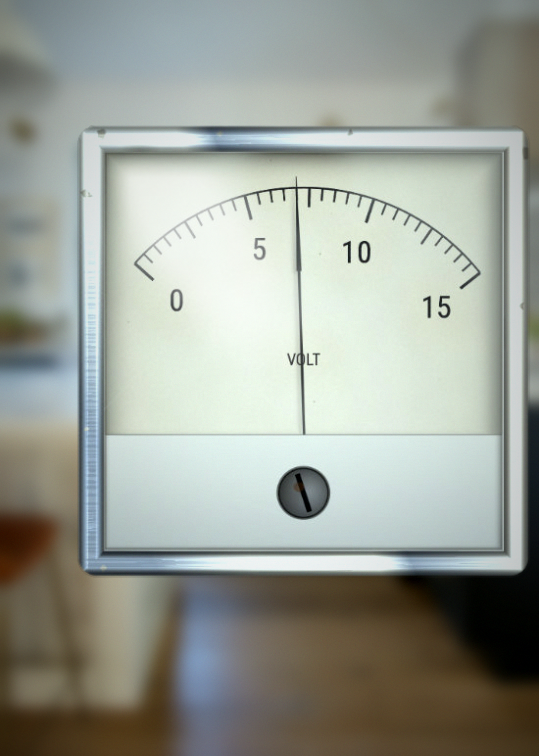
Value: 7V
